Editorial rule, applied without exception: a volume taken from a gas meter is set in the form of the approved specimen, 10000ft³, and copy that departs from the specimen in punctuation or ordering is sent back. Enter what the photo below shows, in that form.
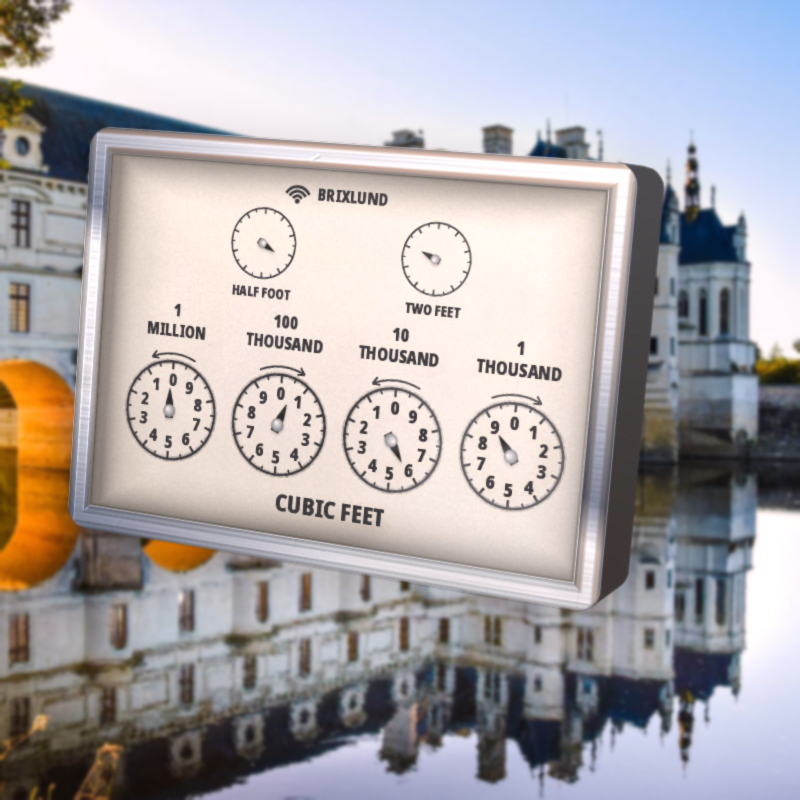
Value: 5900ft³
